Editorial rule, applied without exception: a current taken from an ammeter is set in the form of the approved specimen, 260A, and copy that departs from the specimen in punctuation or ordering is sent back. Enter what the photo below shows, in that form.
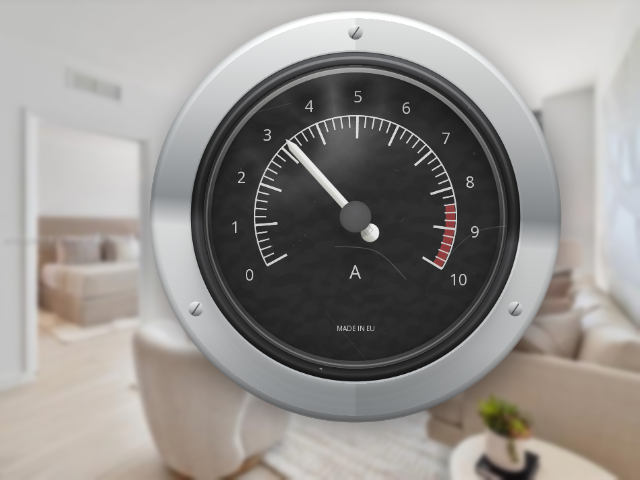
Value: 3.2A
